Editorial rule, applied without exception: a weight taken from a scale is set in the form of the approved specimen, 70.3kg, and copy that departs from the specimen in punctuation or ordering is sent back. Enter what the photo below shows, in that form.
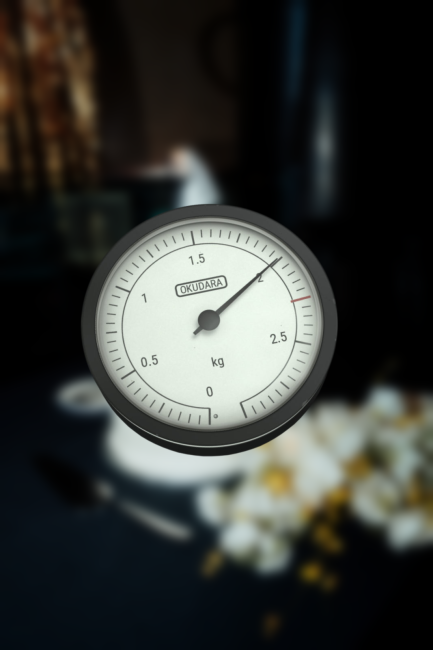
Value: 2kg
